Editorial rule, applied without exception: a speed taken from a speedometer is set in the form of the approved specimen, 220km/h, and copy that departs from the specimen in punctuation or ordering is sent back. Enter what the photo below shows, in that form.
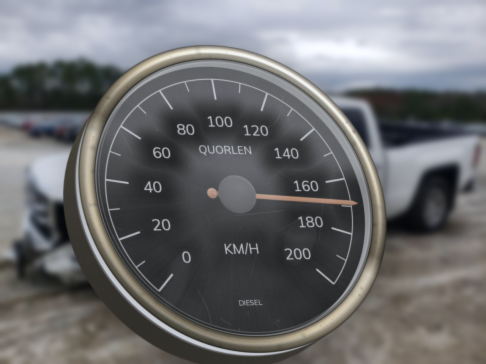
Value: 170km/h
